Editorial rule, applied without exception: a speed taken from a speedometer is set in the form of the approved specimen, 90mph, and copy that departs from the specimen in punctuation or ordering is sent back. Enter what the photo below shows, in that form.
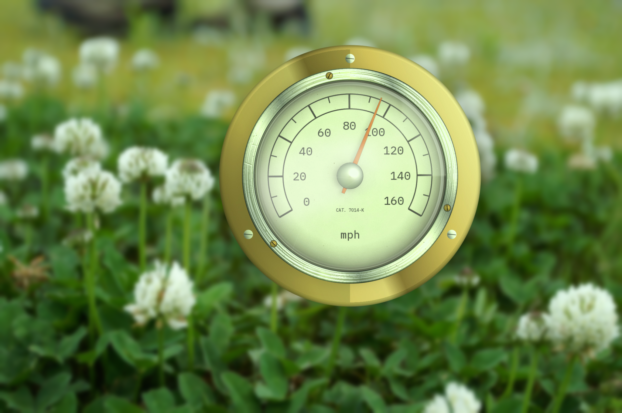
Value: 95mph
